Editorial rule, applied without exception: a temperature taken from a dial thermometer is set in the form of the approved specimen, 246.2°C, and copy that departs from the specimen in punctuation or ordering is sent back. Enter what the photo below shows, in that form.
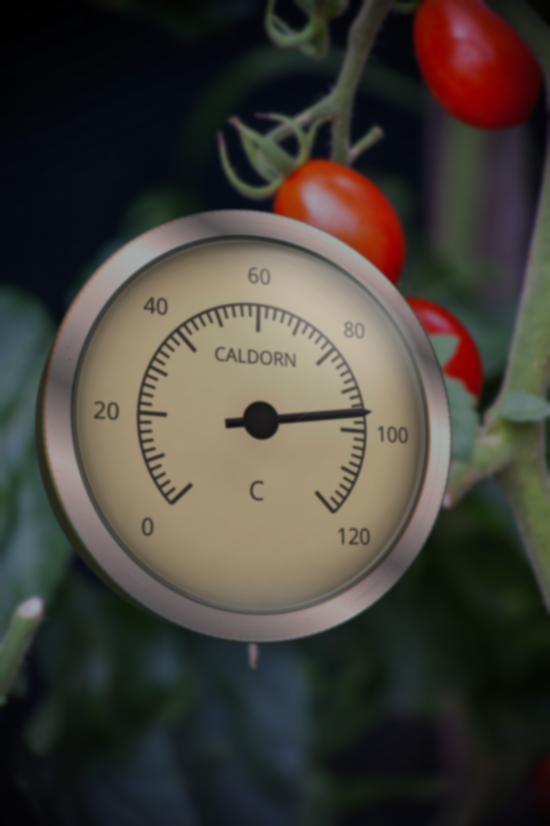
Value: 96°C
